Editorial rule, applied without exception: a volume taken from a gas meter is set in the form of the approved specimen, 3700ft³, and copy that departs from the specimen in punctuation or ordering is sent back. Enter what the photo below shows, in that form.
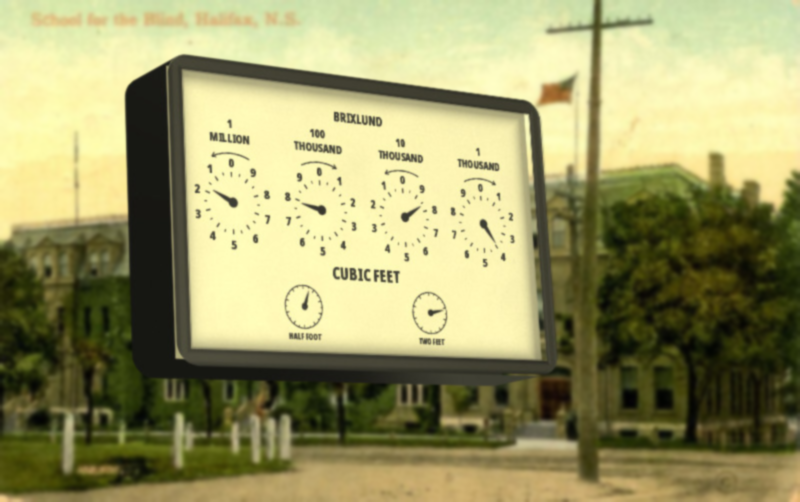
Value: 178400ft³
